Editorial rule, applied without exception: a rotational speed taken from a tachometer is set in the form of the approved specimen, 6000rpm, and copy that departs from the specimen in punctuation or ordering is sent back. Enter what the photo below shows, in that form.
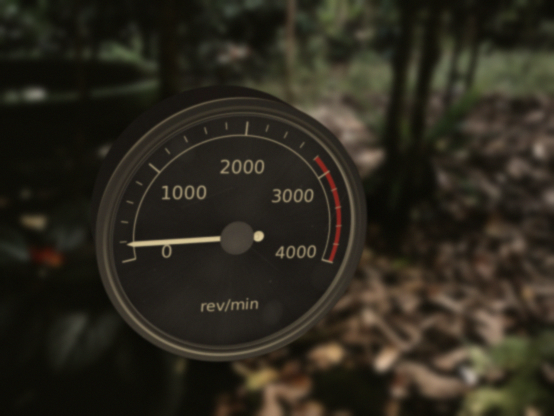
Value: 200rpm
